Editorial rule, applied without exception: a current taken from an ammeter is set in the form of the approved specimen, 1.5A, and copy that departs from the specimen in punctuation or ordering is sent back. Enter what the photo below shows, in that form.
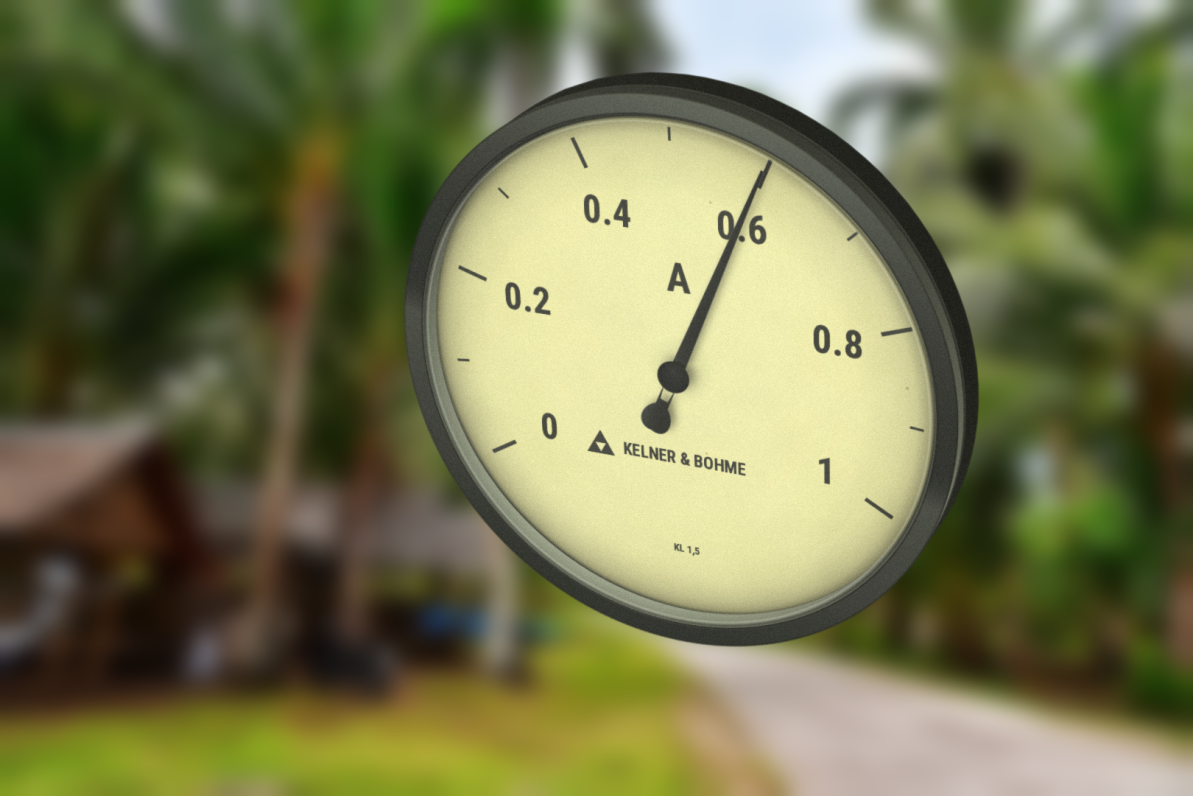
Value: 0.6A
